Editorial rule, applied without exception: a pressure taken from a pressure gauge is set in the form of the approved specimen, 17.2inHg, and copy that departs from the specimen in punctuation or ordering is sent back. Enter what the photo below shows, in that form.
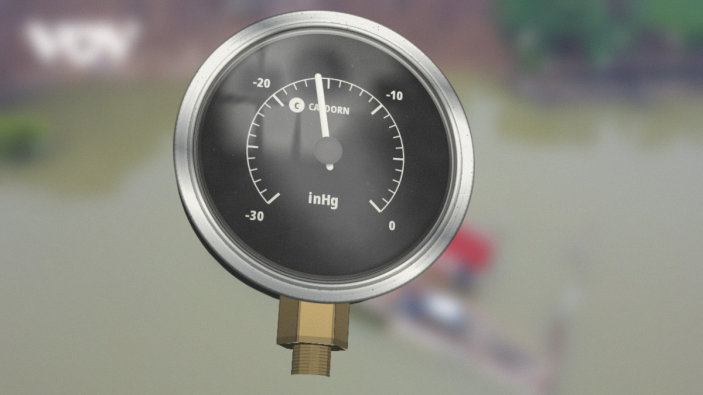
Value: -16inHg
